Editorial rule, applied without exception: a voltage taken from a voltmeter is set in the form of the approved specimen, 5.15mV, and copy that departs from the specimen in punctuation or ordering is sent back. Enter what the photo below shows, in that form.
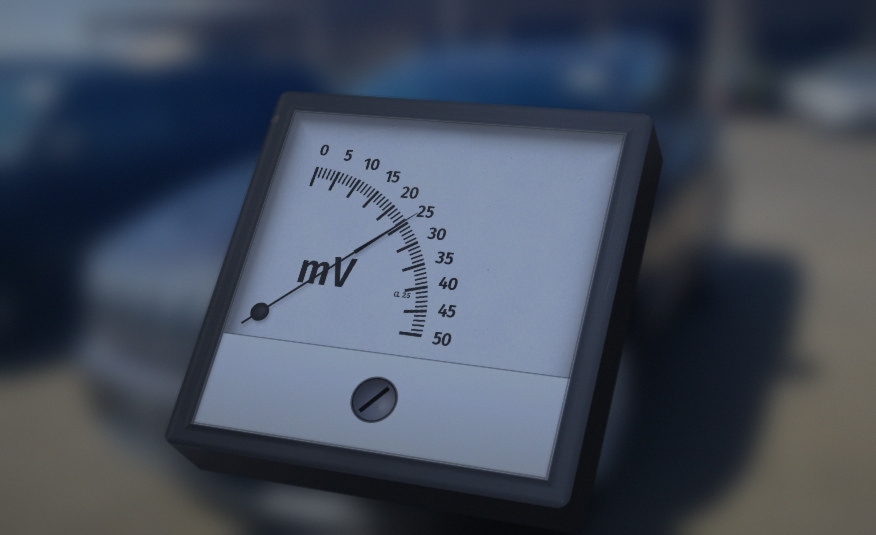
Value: 25mV
